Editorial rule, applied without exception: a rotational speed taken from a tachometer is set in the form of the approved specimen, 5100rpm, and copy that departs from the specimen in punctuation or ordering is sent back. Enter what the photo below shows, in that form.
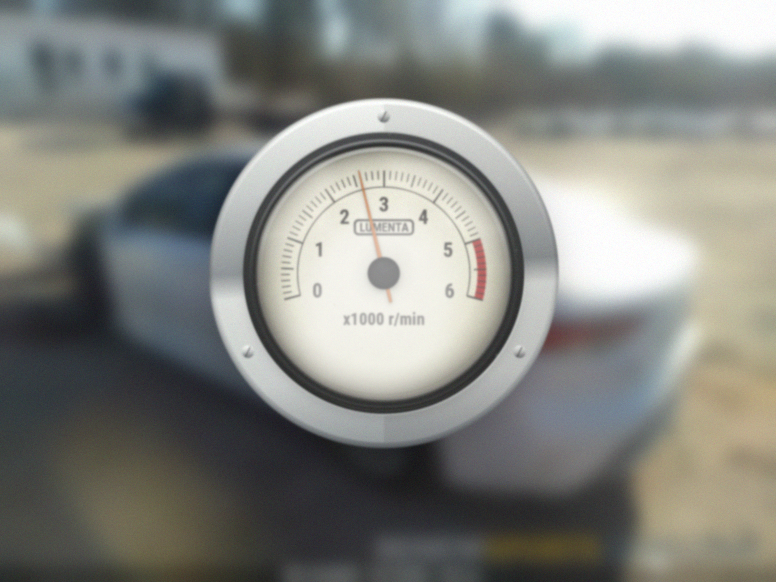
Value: 2600rpm
